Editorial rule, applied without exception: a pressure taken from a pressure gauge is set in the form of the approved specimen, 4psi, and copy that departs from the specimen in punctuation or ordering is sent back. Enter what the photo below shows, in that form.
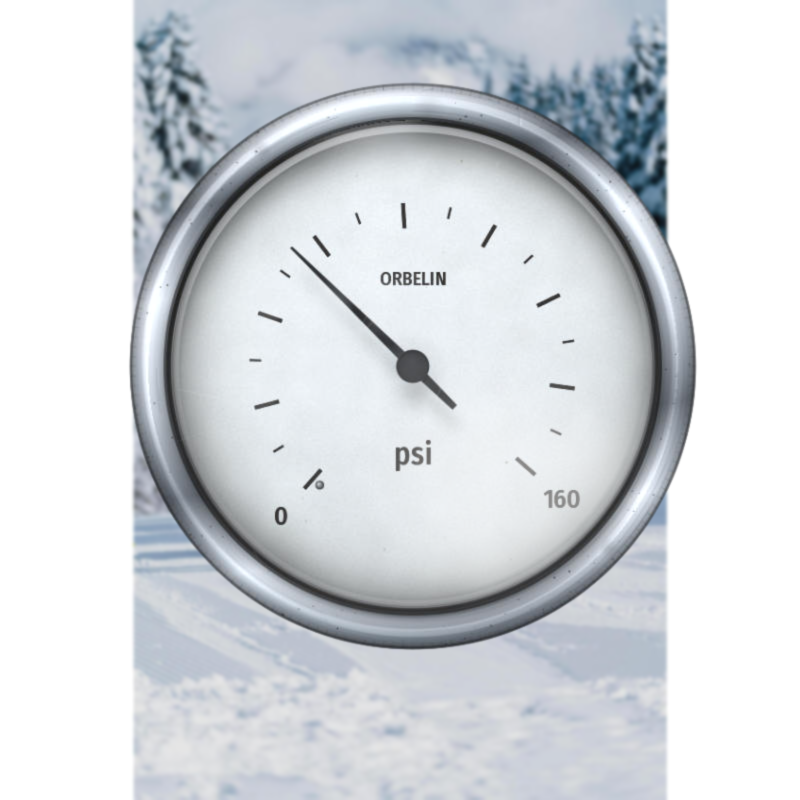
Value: 55psi
